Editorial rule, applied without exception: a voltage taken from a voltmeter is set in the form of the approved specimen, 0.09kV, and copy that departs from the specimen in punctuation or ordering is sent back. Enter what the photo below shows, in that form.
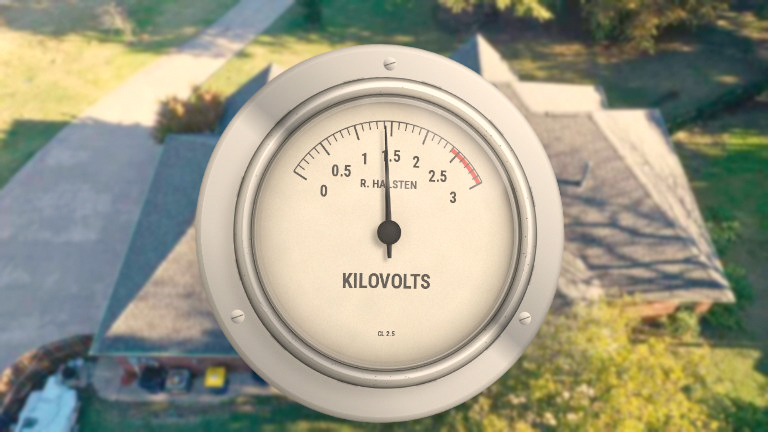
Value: 1.4kV
